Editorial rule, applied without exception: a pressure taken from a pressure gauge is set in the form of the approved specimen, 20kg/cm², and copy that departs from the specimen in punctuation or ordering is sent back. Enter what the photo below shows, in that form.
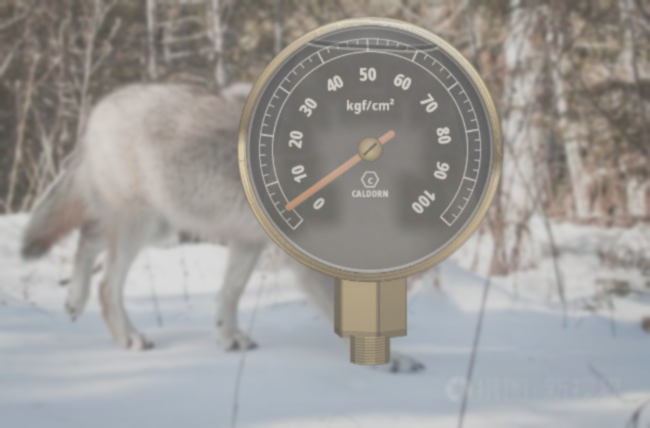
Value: 4kg/cm²
